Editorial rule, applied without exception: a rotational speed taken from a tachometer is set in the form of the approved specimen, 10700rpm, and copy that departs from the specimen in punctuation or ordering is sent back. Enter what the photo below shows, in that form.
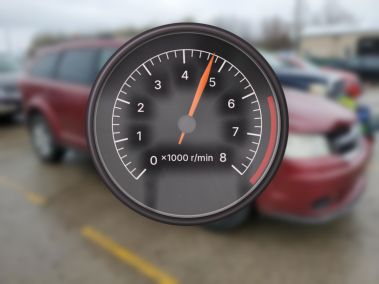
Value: 4700rpm
